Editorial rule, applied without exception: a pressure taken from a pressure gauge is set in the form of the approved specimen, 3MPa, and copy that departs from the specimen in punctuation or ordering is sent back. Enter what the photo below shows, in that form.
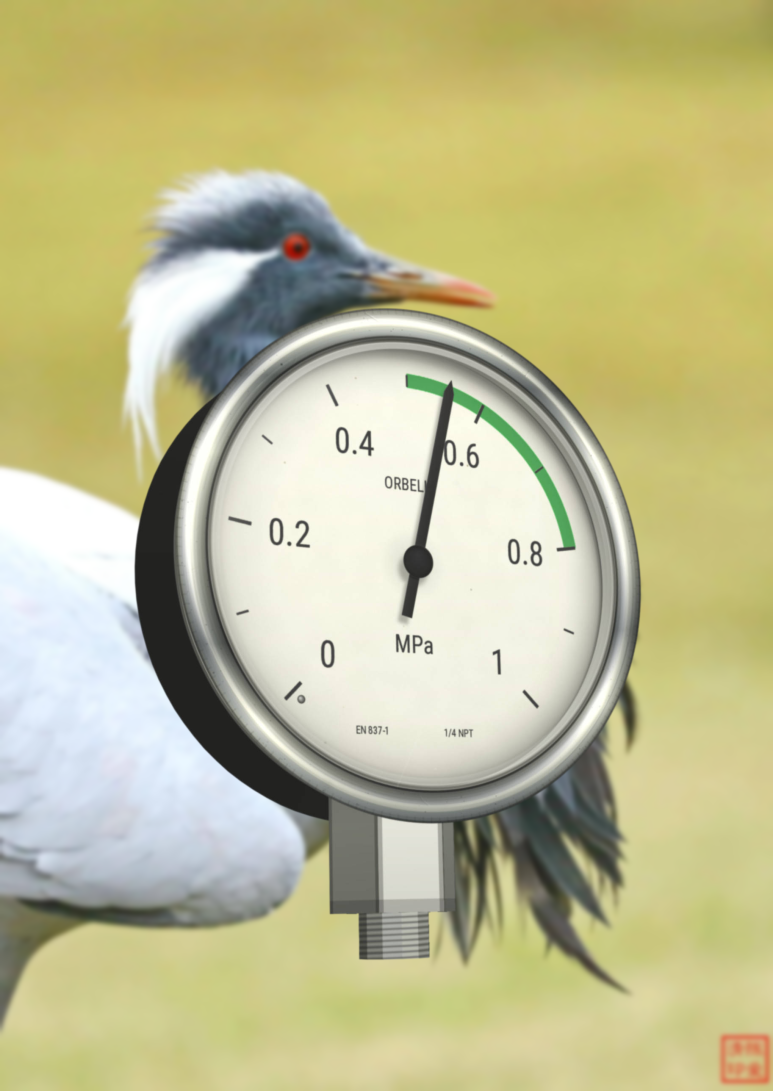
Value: 0.55MPa
